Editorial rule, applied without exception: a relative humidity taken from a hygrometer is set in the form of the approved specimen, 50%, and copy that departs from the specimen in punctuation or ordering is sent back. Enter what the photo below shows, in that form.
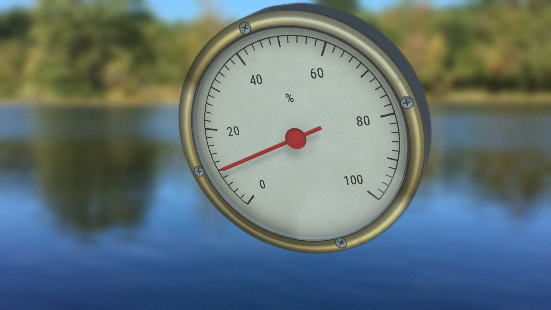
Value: 10%
